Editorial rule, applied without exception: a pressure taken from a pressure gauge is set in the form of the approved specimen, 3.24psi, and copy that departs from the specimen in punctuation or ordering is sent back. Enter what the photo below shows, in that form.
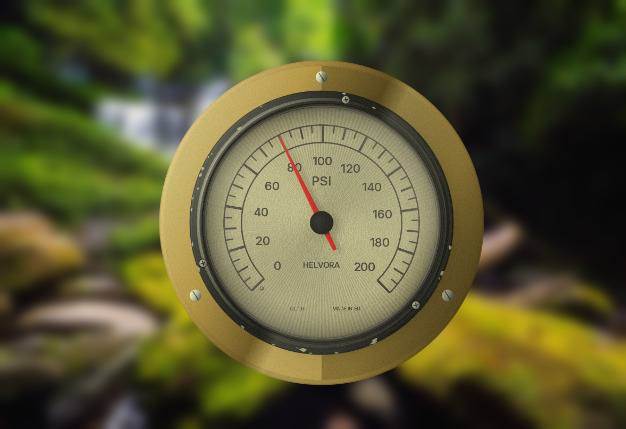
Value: 80psi
